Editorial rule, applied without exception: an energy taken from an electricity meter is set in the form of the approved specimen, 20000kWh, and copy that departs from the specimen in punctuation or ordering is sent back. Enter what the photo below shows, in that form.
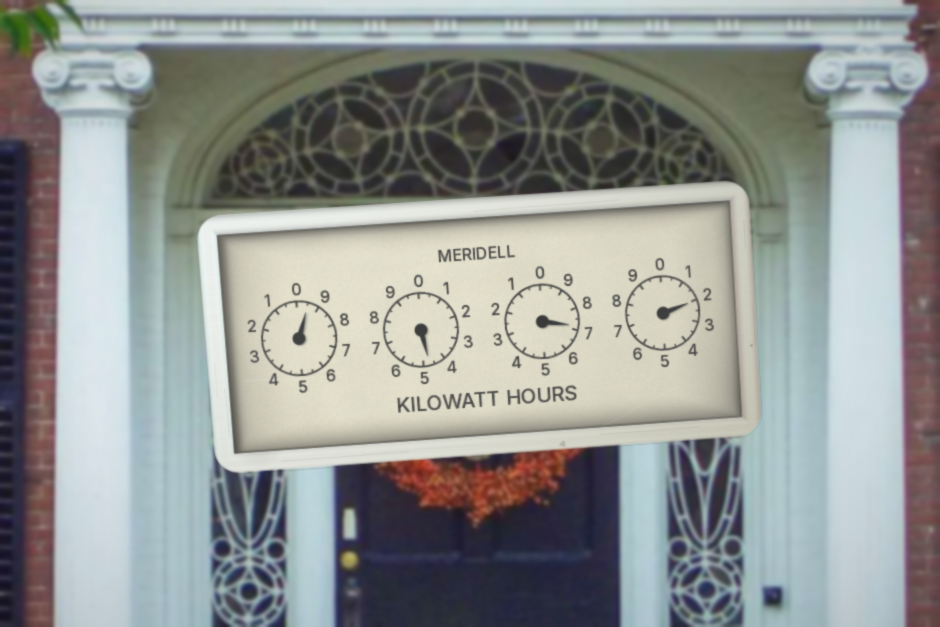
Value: 9472kWh
